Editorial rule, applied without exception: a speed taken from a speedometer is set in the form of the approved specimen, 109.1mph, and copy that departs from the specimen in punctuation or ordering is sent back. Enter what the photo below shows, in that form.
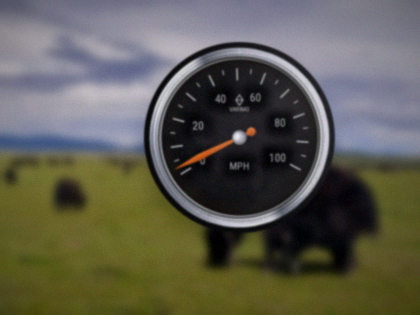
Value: 2.5mph
